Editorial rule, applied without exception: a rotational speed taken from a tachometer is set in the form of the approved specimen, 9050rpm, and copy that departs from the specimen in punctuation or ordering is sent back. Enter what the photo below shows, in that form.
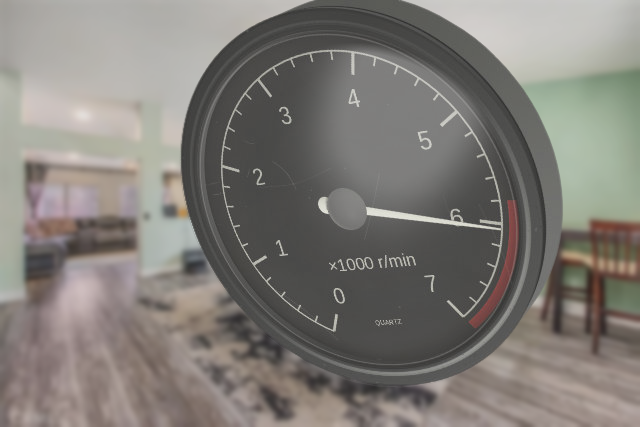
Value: 6000rpm
